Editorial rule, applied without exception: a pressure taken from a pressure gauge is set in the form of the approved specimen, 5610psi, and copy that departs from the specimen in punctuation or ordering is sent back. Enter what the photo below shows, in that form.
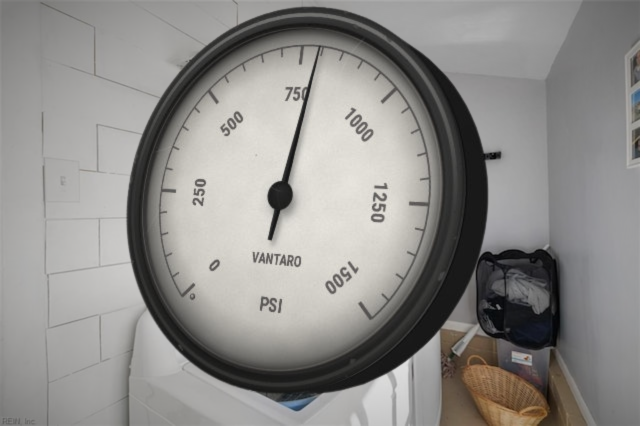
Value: 800psi
